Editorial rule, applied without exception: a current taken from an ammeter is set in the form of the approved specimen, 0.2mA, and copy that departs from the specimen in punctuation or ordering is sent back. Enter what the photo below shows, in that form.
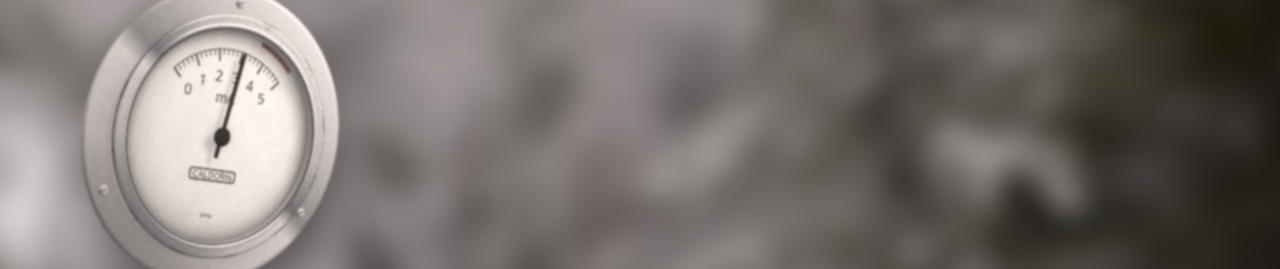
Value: 3mA
